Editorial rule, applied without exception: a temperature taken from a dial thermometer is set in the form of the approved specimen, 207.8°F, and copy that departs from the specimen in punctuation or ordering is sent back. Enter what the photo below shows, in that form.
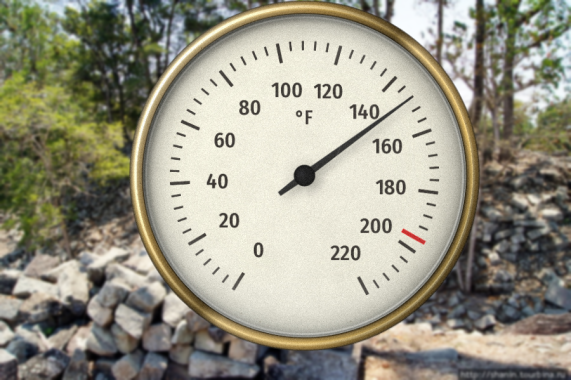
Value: 148°F
